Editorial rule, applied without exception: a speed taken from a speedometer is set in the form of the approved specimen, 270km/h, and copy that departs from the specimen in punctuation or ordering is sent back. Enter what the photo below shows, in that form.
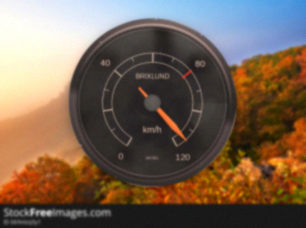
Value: 115km/h
